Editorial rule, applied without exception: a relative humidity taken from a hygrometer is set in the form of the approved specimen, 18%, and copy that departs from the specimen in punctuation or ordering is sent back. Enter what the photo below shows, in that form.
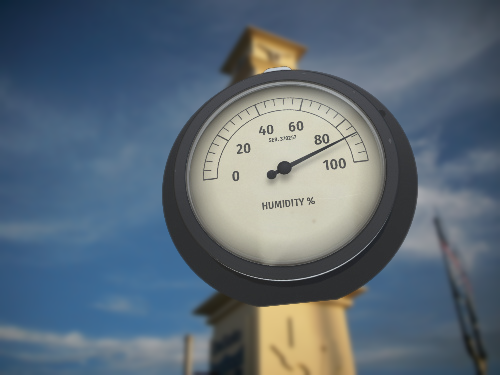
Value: 88%
